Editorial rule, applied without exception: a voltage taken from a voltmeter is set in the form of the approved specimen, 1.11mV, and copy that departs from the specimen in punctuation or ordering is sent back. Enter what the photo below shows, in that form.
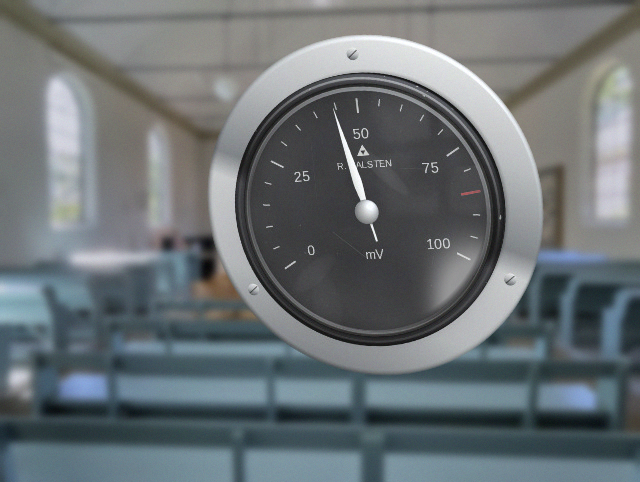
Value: 45mV
